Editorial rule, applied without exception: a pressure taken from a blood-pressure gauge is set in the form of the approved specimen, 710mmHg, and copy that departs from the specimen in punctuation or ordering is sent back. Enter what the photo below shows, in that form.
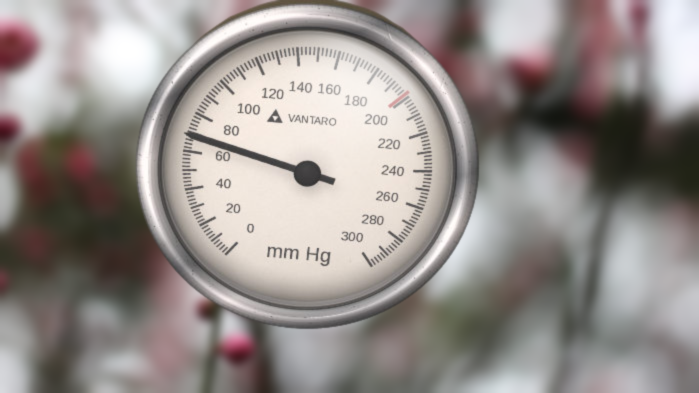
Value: 70mmHg
